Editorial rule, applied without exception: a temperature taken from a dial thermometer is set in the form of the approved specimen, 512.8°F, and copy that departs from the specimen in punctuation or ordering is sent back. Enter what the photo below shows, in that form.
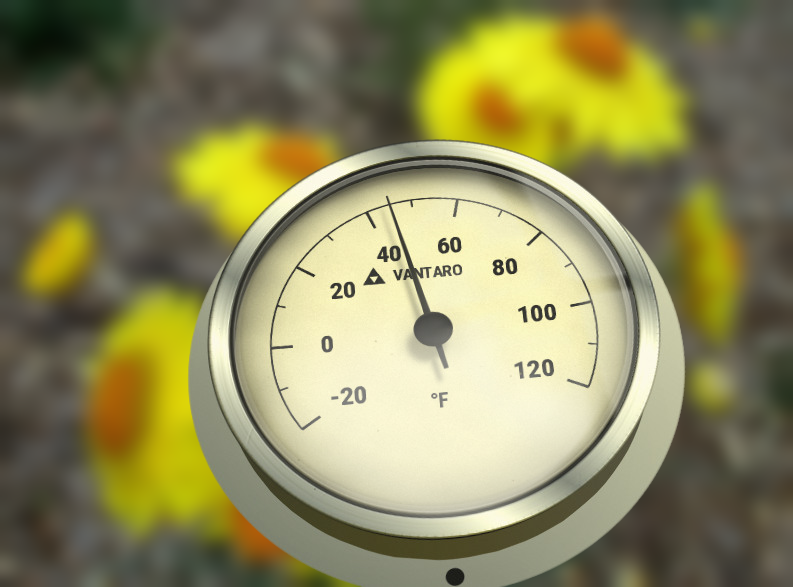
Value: 45°F
